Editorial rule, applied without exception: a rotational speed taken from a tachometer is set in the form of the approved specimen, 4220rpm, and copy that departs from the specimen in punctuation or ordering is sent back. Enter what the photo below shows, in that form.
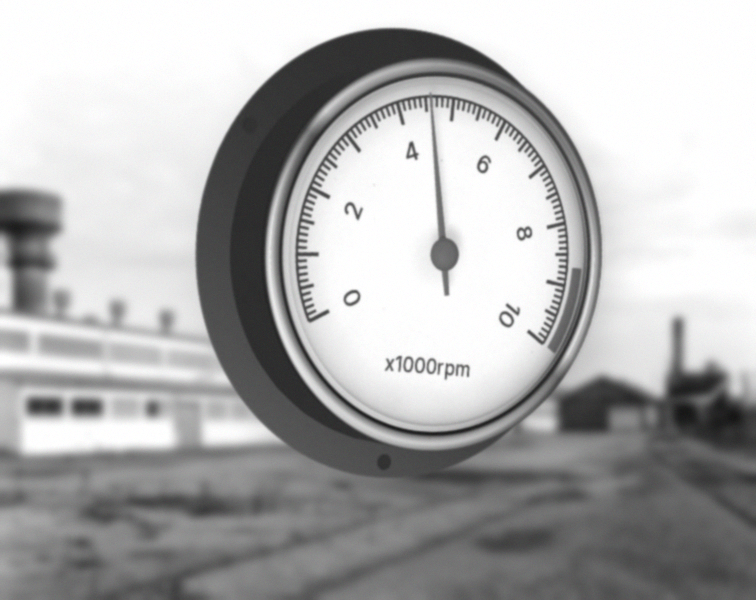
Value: 4500rpm
